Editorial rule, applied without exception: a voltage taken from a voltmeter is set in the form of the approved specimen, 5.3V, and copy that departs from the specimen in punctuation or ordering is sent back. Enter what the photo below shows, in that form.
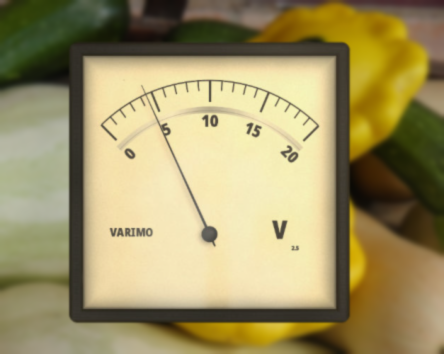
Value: 4.5V
